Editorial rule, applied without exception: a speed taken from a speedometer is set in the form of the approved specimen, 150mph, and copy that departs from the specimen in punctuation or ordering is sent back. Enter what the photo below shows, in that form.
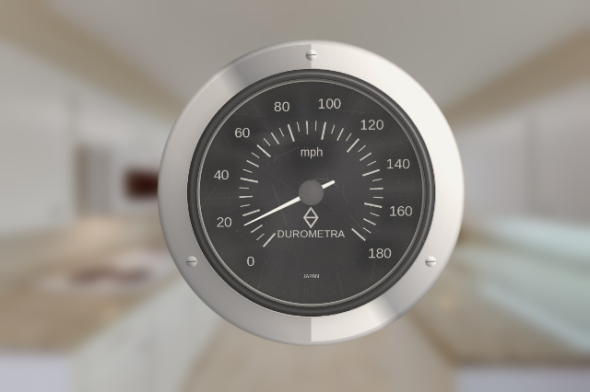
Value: 15mph
